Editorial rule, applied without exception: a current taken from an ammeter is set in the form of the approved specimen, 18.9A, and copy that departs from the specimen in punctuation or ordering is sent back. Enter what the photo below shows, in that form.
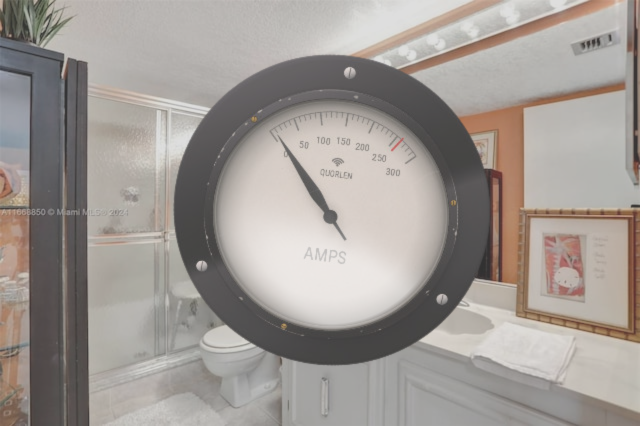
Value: 10A
